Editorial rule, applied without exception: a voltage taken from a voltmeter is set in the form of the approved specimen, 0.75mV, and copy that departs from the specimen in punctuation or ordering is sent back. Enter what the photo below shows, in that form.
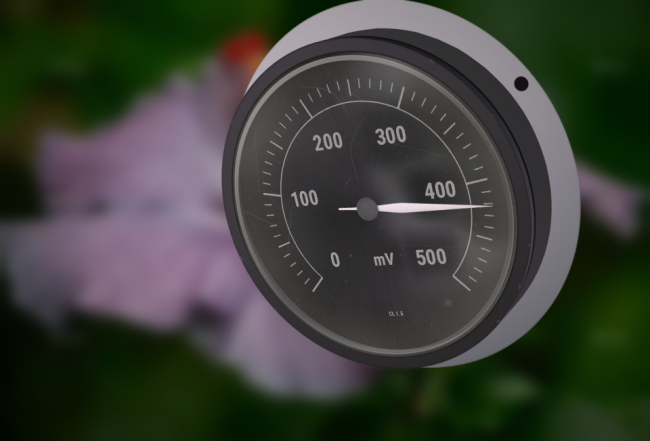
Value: 420mV
